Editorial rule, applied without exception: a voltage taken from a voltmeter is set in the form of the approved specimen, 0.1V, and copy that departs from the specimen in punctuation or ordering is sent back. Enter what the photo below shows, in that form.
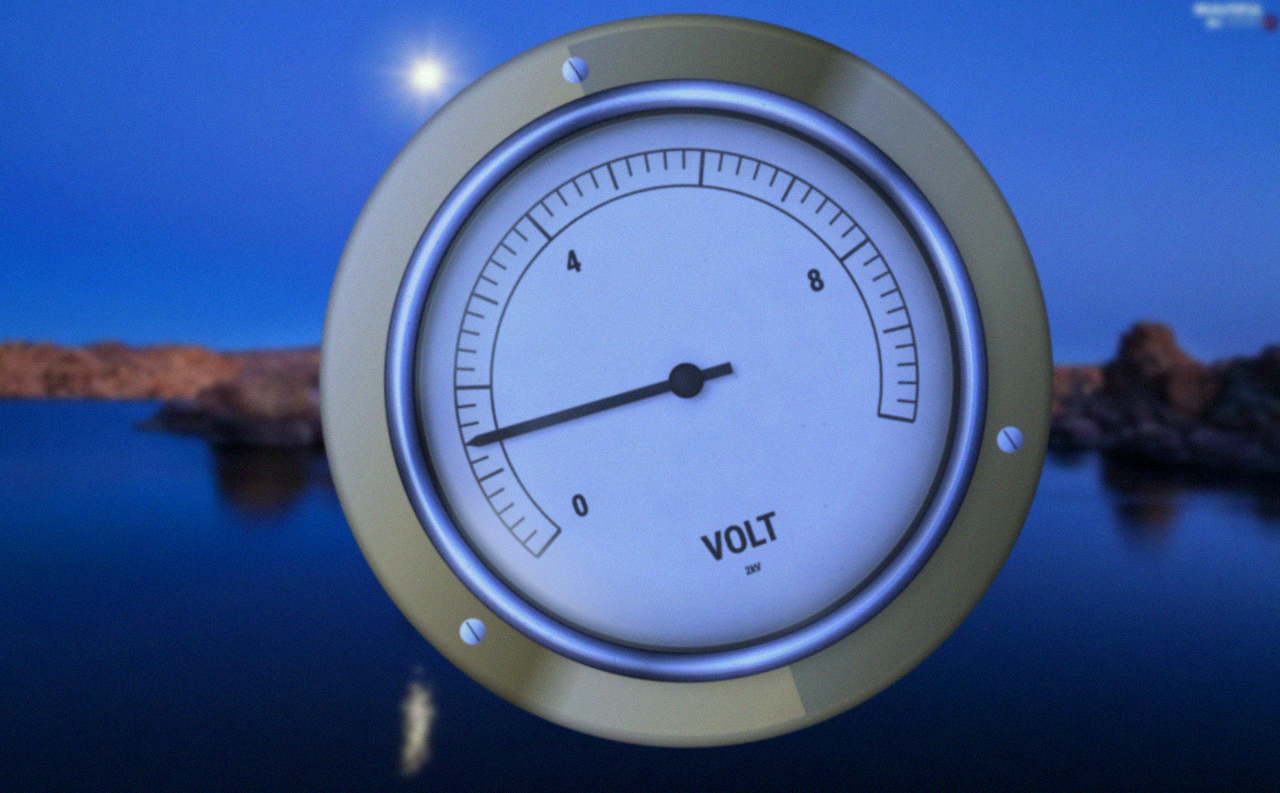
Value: 1.4V
